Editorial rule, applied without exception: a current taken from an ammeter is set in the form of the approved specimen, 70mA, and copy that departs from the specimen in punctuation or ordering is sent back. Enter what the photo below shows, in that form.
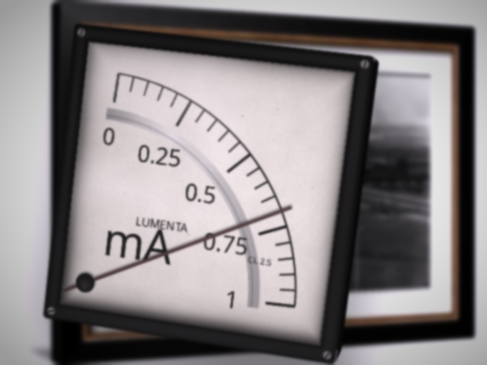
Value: 0.7mA
